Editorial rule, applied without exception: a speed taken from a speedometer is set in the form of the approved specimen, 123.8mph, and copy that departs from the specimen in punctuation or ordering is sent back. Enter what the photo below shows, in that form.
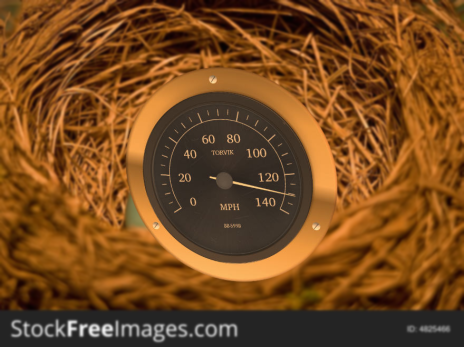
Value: 130mph
